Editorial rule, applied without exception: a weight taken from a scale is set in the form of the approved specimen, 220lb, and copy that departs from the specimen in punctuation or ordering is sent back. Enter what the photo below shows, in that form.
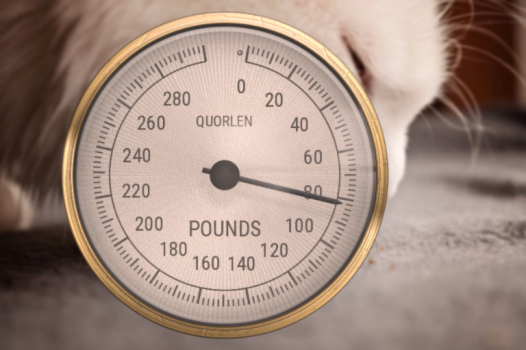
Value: 82lb
